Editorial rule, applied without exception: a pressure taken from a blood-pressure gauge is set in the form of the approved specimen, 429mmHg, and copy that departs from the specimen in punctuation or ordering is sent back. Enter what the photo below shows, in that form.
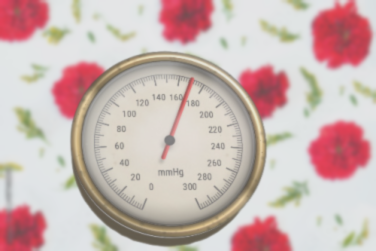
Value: 170mmHg
